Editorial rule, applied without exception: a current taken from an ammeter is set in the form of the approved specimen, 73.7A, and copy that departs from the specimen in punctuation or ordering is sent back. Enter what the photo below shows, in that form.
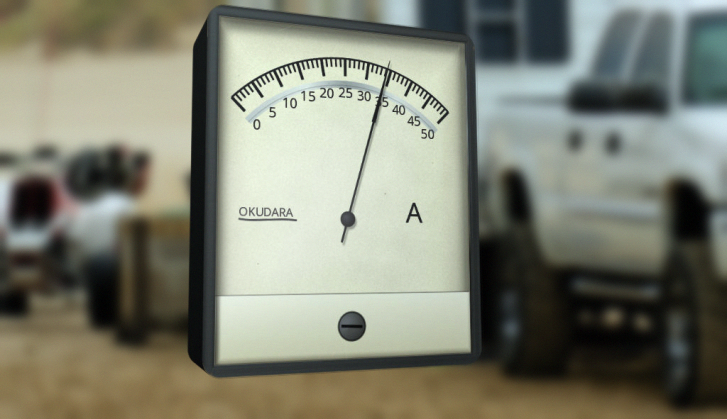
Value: 34A
